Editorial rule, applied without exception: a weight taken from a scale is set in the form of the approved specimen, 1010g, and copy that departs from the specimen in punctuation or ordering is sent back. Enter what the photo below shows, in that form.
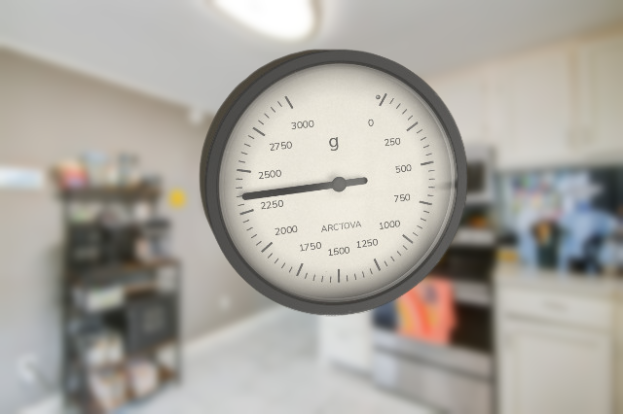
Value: 2350g
